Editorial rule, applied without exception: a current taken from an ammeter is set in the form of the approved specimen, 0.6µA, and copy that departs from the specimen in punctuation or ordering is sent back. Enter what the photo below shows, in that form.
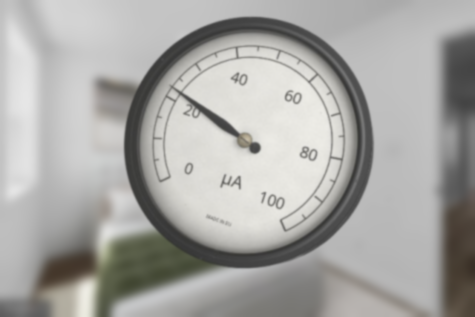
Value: 22.5µA
